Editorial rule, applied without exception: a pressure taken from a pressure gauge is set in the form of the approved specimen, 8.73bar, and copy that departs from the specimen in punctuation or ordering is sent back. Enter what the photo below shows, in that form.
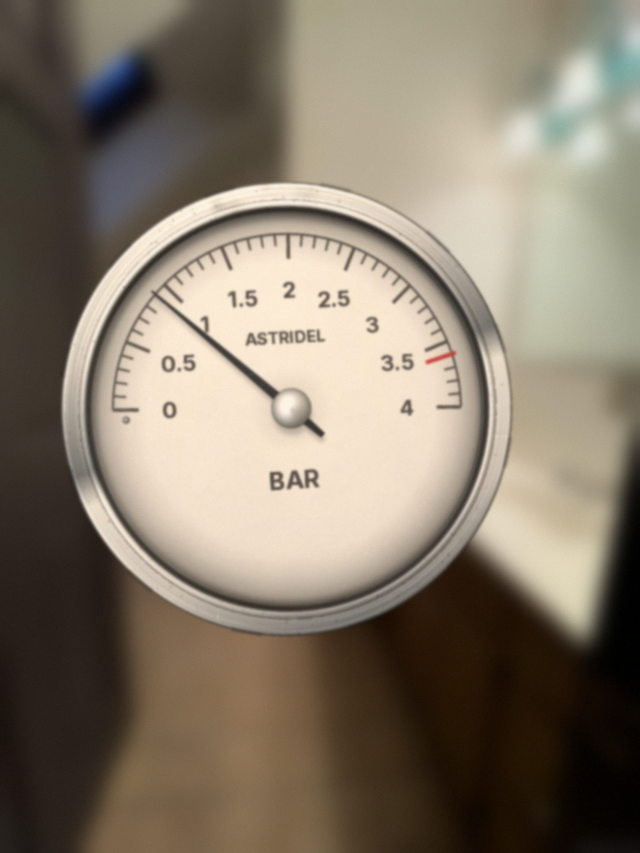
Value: 0.9bar
